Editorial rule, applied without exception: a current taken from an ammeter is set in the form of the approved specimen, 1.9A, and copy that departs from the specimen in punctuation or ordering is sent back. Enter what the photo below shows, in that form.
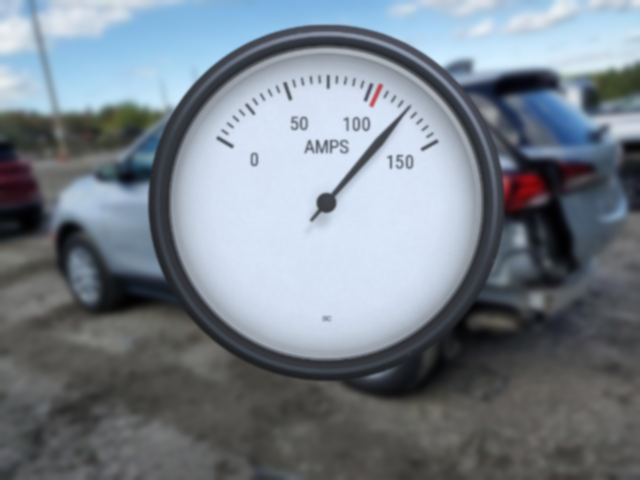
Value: 125A
